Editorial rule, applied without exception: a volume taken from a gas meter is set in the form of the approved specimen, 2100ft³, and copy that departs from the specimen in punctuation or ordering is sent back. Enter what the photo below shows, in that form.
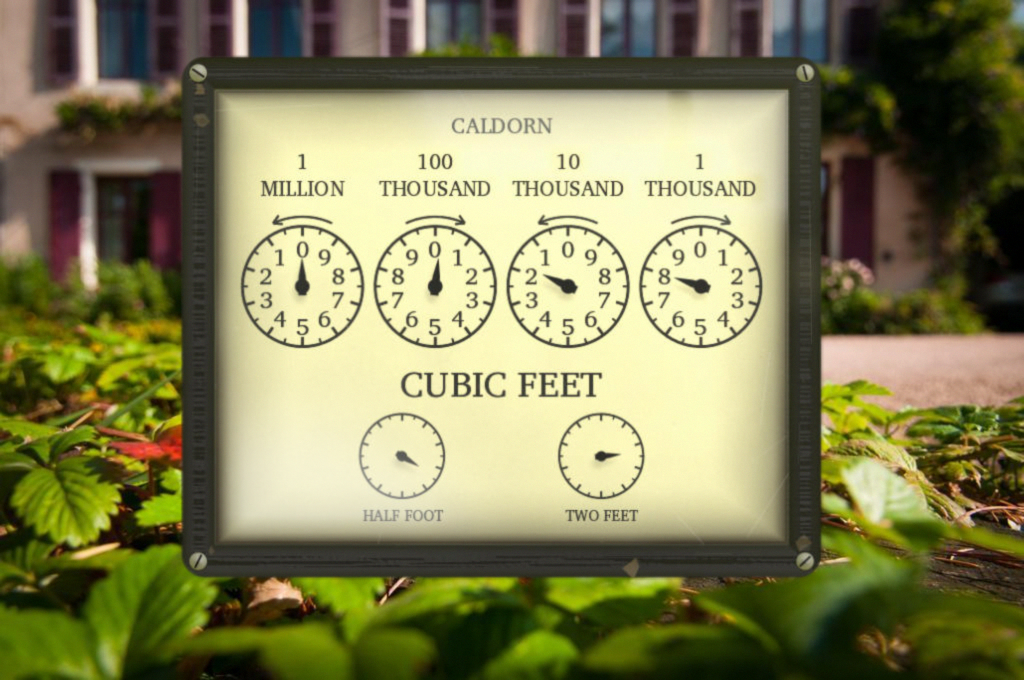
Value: 1800ft³
